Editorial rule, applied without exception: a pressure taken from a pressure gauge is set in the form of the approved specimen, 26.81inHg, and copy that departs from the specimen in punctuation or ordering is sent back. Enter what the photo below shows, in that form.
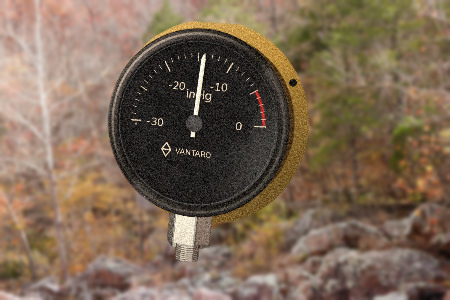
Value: -14inHg
